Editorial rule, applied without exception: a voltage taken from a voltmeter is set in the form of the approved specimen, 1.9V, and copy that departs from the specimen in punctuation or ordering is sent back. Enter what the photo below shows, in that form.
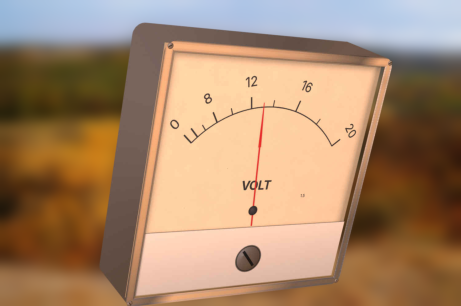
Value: 13V
